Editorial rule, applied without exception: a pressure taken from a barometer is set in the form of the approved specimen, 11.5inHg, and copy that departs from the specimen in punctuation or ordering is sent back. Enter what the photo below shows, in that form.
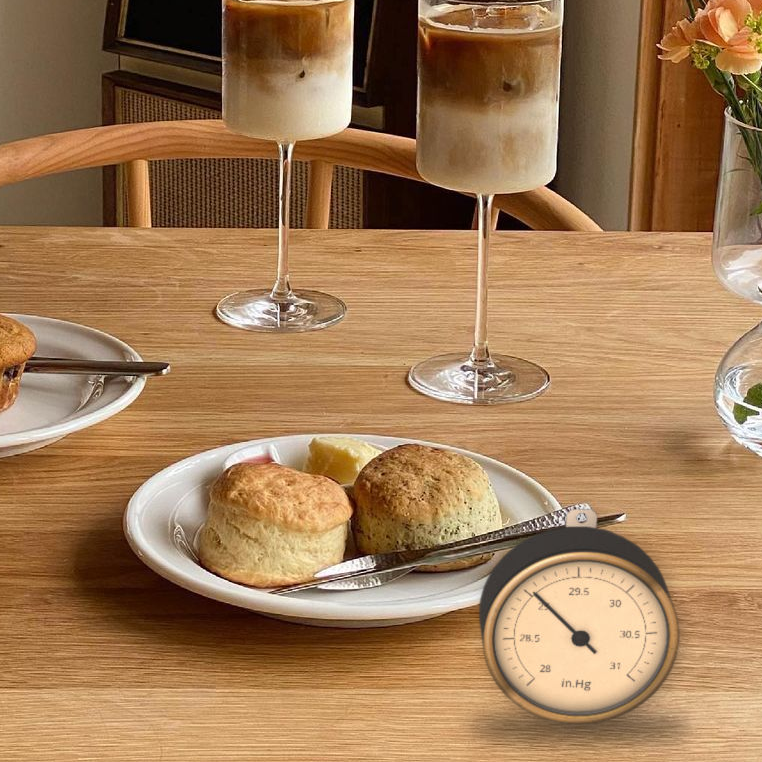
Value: 29.05inHg
